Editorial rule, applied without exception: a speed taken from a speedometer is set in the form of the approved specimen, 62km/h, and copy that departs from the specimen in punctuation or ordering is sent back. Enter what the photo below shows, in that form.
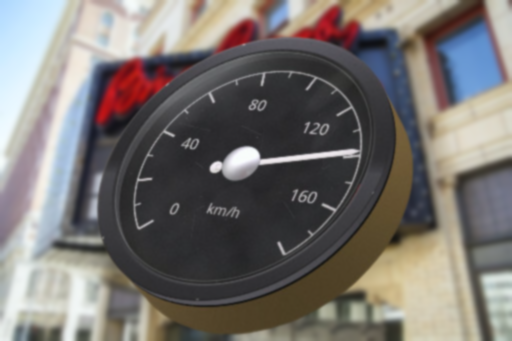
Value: 140km/h
